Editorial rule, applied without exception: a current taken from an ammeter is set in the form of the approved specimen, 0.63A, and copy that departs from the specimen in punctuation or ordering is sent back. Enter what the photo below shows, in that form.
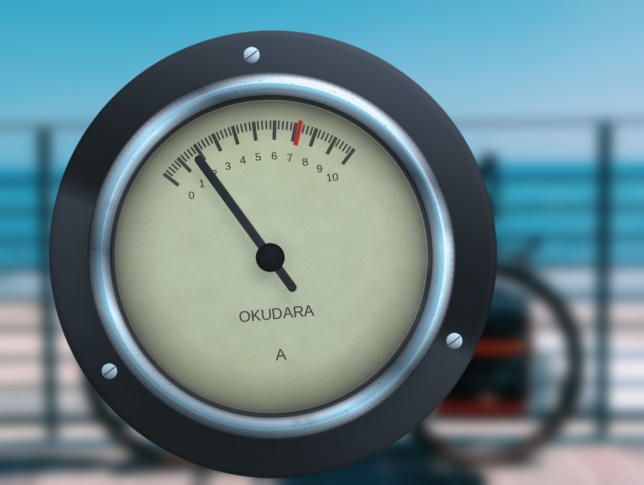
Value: 1.8A
